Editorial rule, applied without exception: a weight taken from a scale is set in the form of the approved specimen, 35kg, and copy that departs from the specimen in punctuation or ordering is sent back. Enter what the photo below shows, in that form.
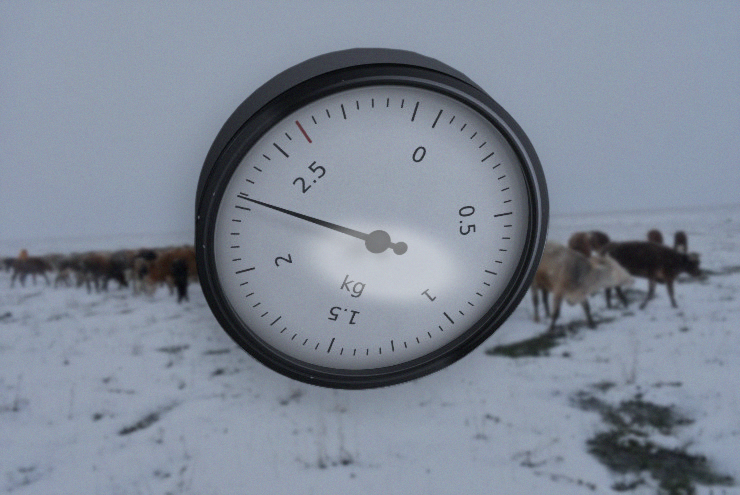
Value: 2.3kg
